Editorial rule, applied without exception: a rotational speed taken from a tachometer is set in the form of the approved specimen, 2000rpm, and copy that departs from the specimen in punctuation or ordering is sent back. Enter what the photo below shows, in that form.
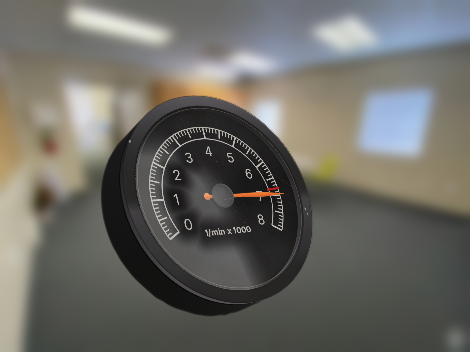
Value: 7000rpm
